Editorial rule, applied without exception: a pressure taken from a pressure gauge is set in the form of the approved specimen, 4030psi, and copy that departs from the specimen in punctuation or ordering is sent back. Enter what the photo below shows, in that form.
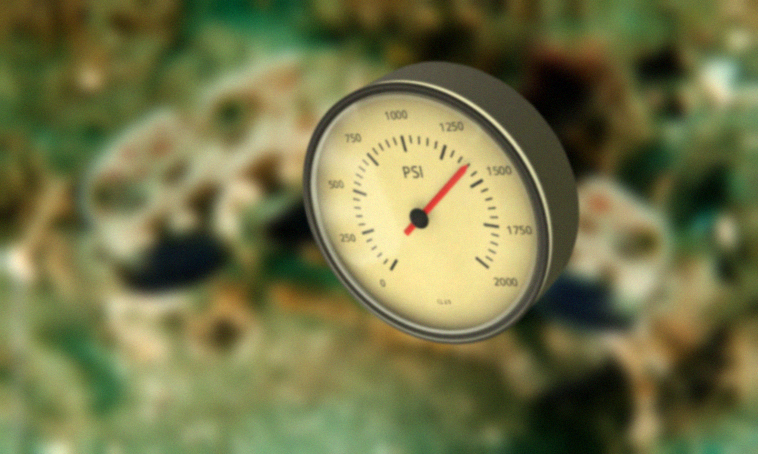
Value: 1400psi
